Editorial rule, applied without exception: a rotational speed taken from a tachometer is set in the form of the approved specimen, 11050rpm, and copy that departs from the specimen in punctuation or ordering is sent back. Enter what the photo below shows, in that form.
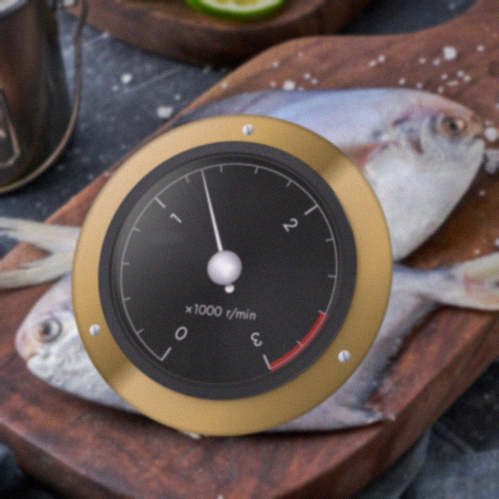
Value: 1300rpm
